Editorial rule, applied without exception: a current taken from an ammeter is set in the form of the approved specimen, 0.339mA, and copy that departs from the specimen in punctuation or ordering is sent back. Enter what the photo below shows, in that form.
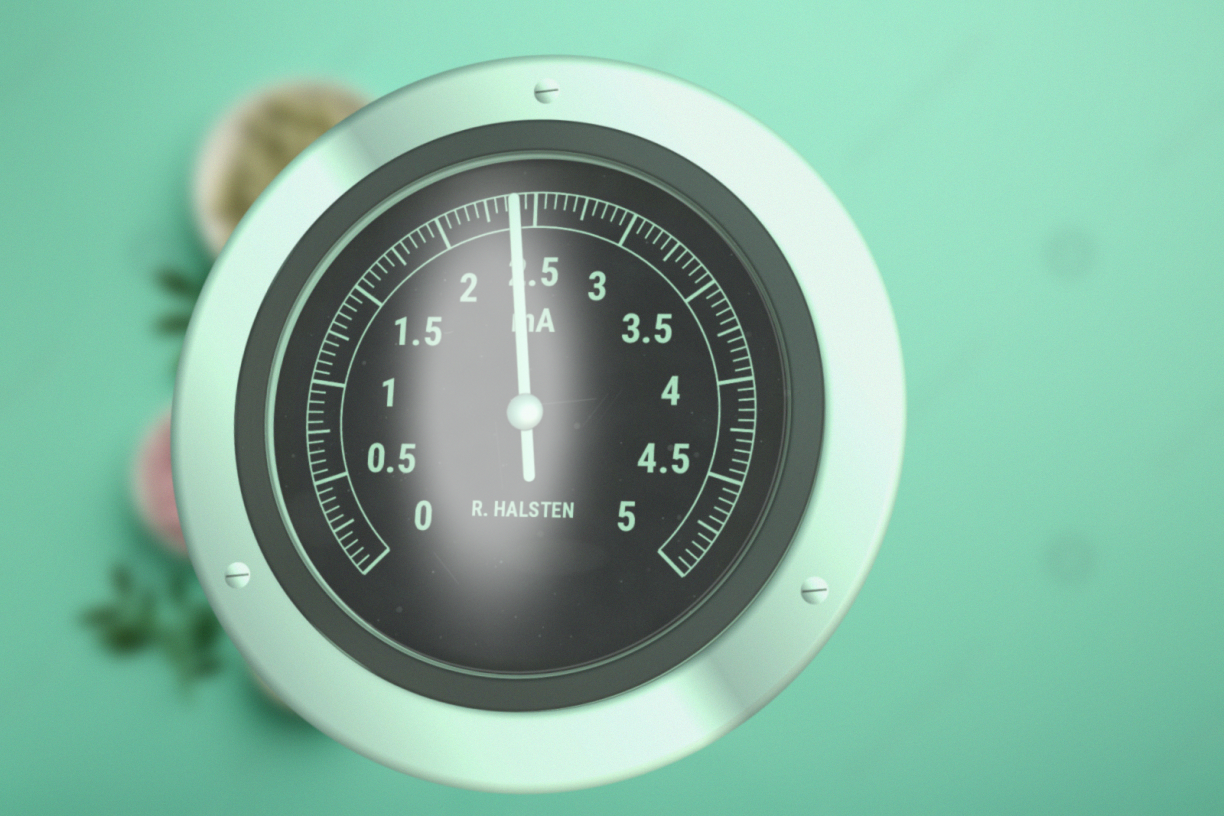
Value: 2.4mA
